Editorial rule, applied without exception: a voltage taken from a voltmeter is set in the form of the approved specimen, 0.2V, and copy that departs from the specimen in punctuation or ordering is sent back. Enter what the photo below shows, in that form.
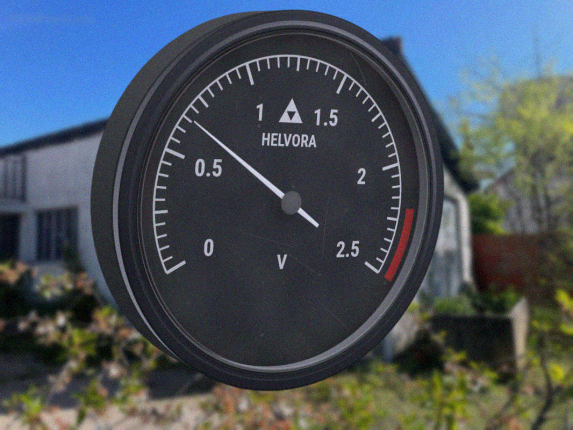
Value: 0.65V
